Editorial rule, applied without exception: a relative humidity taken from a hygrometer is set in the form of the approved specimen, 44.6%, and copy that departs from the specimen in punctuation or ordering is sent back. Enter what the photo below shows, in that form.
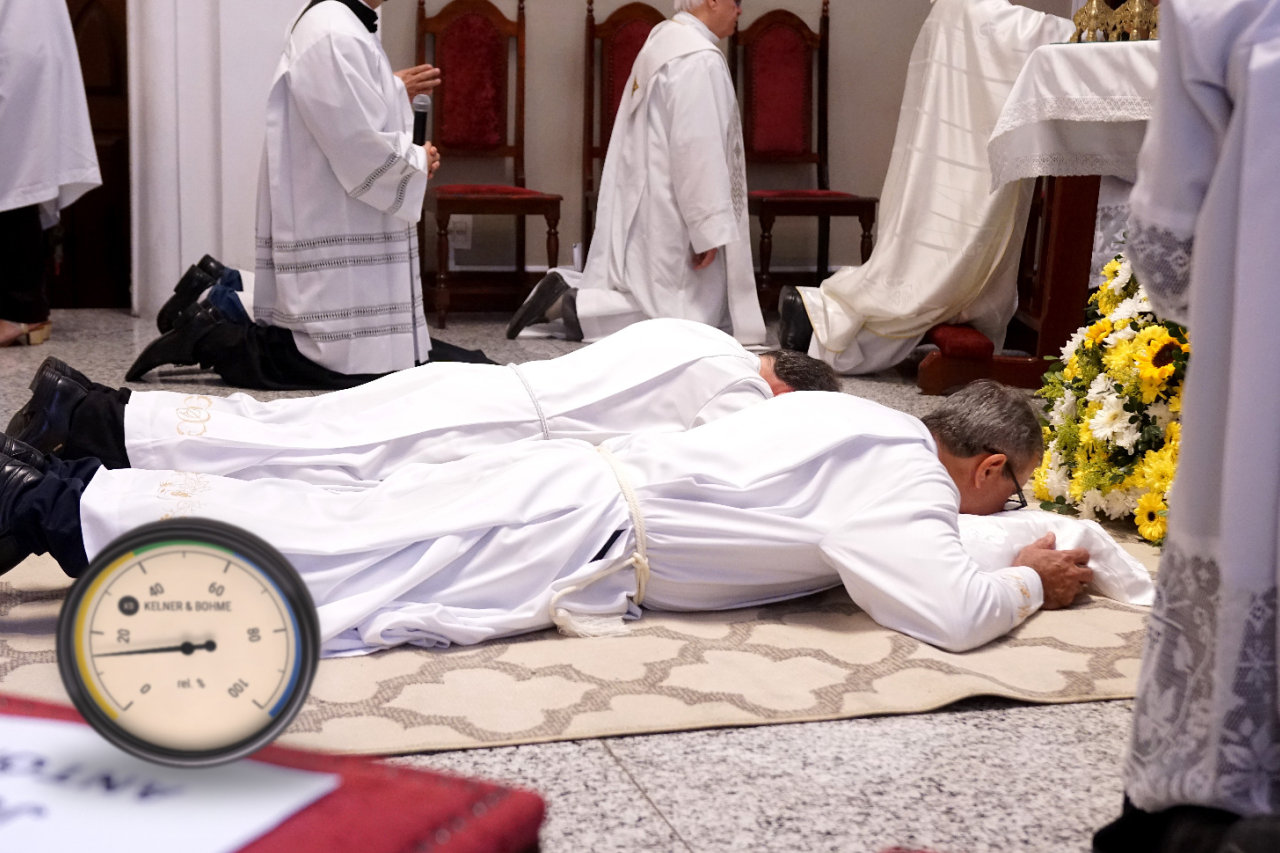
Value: 15%
